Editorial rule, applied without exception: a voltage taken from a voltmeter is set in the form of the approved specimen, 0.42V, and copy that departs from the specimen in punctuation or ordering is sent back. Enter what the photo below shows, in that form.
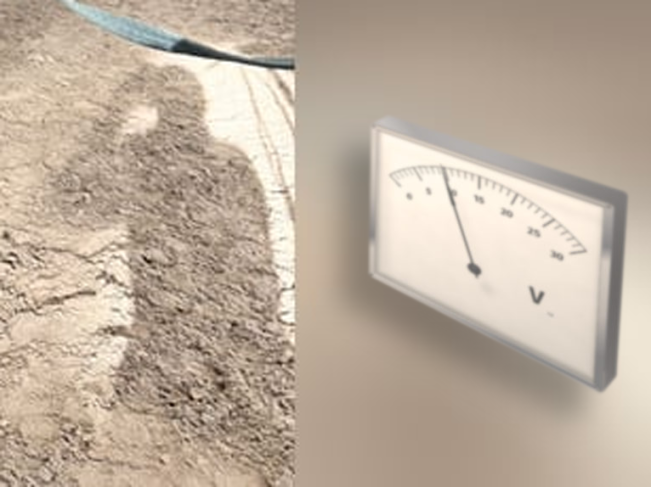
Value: 10V
